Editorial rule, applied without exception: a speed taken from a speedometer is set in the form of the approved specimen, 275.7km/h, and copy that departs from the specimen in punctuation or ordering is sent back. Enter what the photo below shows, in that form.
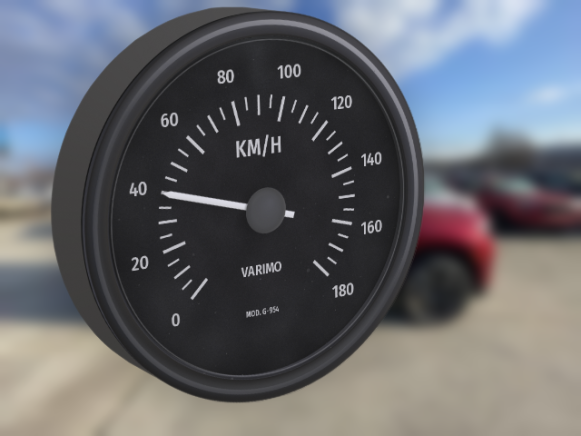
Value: 40km/h
